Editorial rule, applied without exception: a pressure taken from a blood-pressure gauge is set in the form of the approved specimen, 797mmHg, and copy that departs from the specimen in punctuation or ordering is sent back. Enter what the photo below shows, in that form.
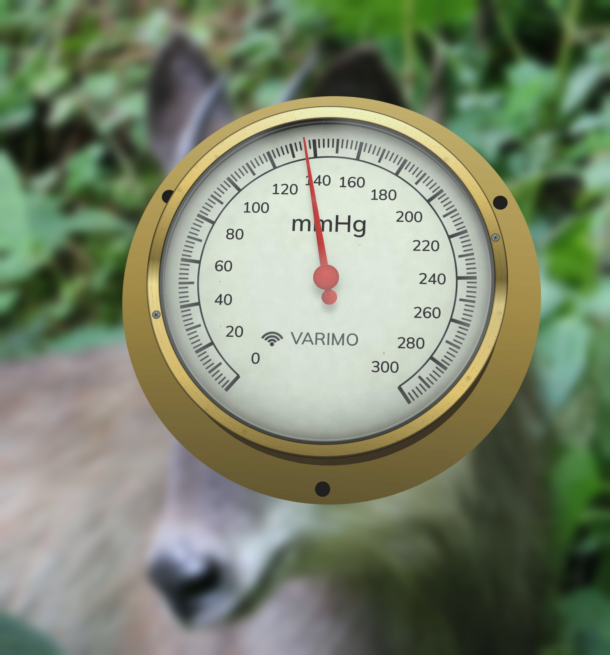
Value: 136mmHg
